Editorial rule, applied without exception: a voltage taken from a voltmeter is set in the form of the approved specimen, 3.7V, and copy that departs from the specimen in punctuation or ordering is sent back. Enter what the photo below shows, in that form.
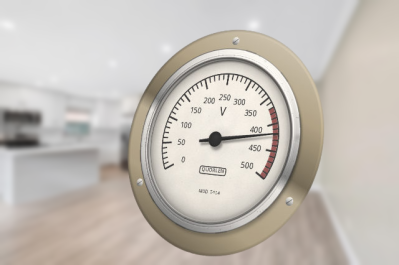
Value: 420V
